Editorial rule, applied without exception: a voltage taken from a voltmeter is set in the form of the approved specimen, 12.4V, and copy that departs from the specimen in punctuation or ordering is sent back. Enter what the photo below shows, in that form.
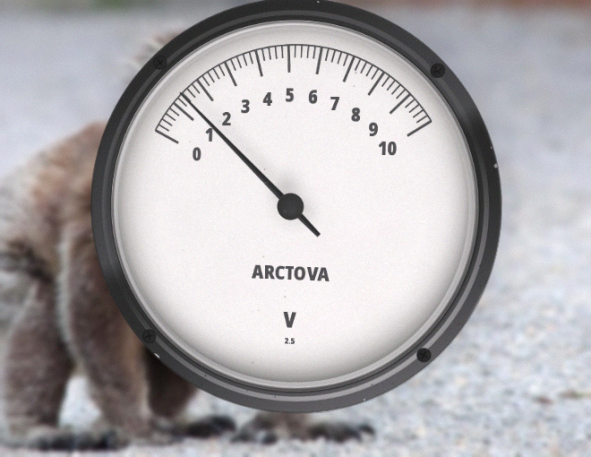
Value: 1.4V
